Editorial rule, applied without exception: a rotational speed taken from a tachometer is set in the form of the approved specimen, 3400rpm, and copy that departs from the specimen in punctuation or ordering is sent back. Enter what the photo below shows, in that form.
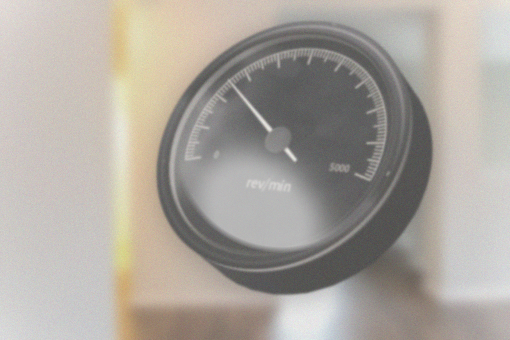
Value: 1250rpm
